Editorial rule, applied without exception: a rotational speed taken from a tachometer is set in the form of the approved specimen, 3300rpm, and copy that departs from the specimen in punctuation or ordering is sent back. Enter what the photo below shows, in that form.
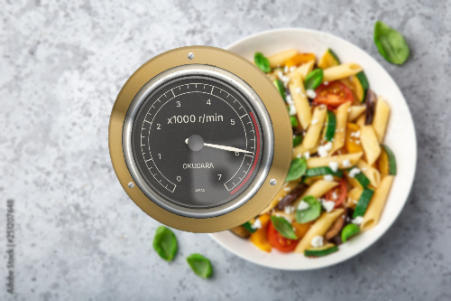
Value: 5900rpm
